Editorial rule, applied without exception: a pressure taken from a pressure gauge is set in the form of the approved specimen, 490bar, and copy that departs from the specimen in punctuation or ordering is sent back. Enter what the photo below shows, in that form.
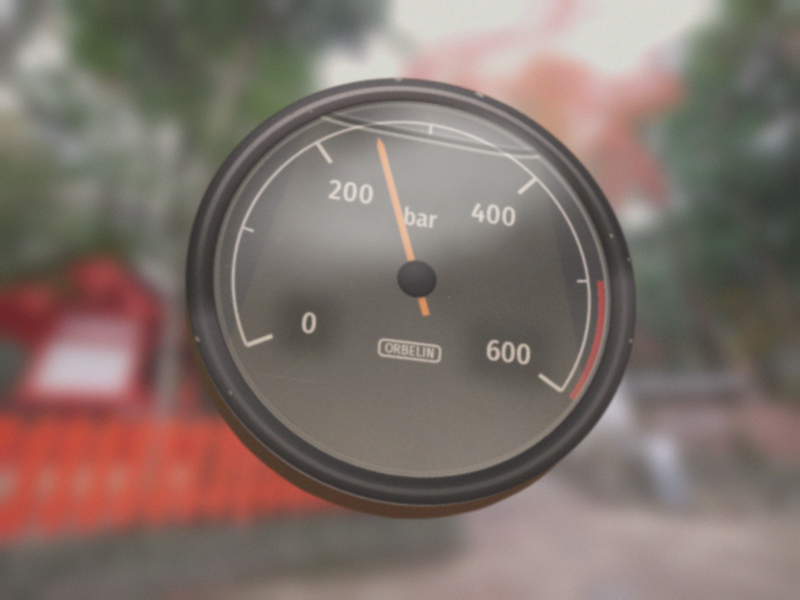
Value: 250bar
